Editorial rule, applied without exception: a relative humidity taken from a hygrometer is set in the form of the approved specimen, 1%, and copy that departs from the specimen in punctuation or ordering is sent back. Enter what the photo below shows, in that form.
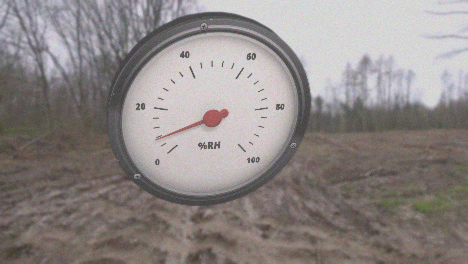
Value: 8%
